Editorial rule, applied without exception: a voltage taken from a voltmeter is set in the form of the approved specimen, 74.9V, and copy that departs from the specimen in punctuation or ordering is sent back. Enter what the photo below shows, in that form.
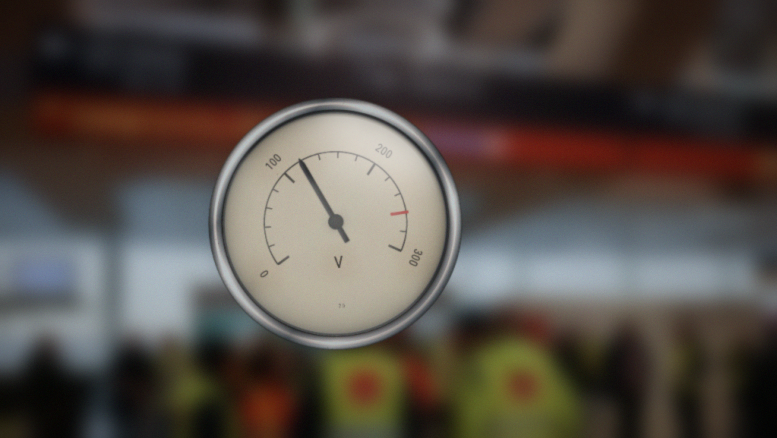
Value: 120V
